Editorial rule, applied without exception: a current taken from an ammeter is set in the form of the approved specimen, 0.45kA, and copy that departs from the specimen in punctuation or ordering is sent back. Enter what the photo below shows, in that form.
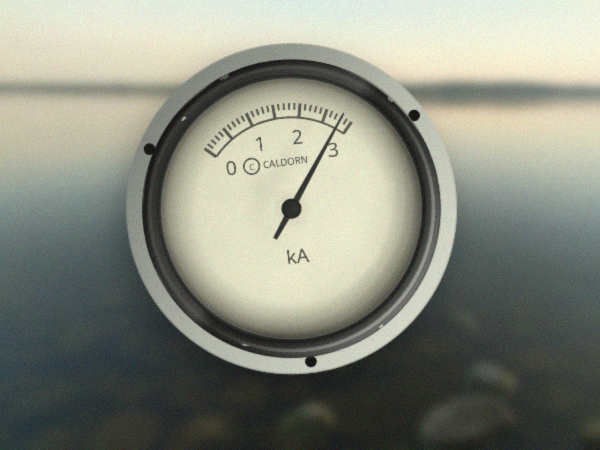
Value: 2.8kA
